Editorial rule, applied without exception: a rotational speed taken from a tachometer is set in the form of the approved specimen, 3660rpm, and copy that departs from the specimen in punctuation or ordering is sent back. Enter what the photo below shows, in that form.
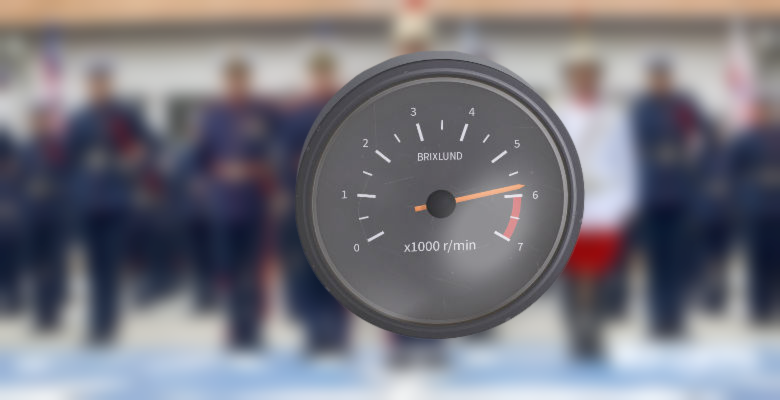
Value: 5750rpm
